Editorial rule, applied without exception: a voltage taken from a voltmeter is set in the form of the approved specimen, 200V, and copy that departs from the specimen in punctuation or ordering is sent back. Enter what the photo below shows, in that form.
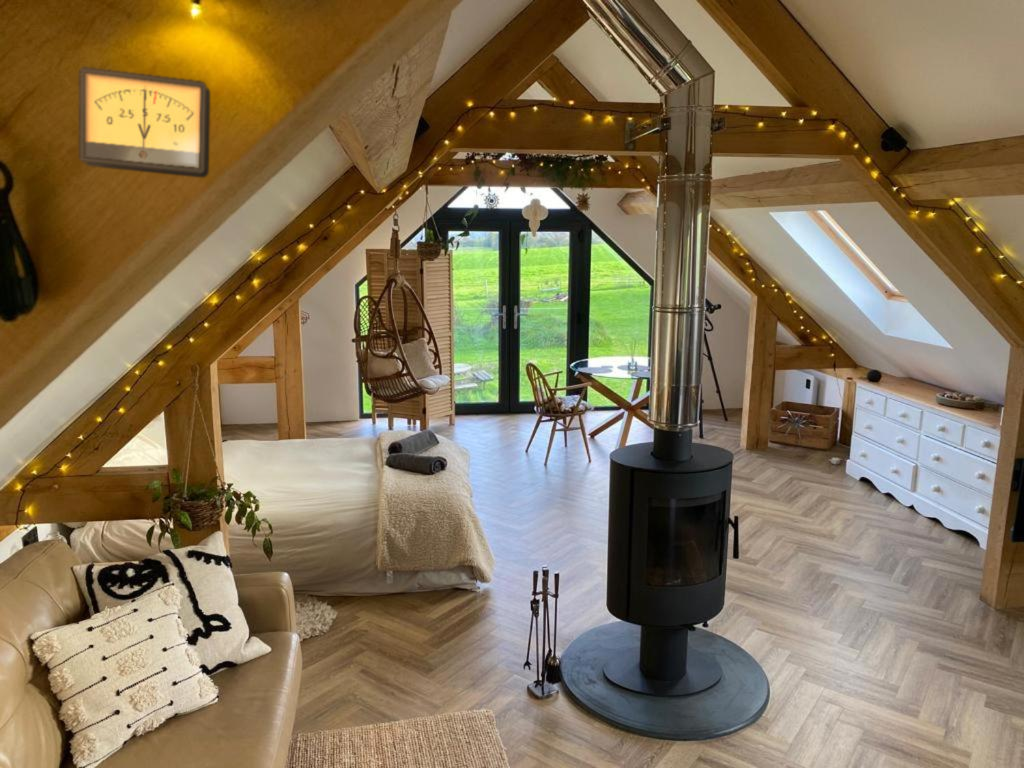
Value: 5V
